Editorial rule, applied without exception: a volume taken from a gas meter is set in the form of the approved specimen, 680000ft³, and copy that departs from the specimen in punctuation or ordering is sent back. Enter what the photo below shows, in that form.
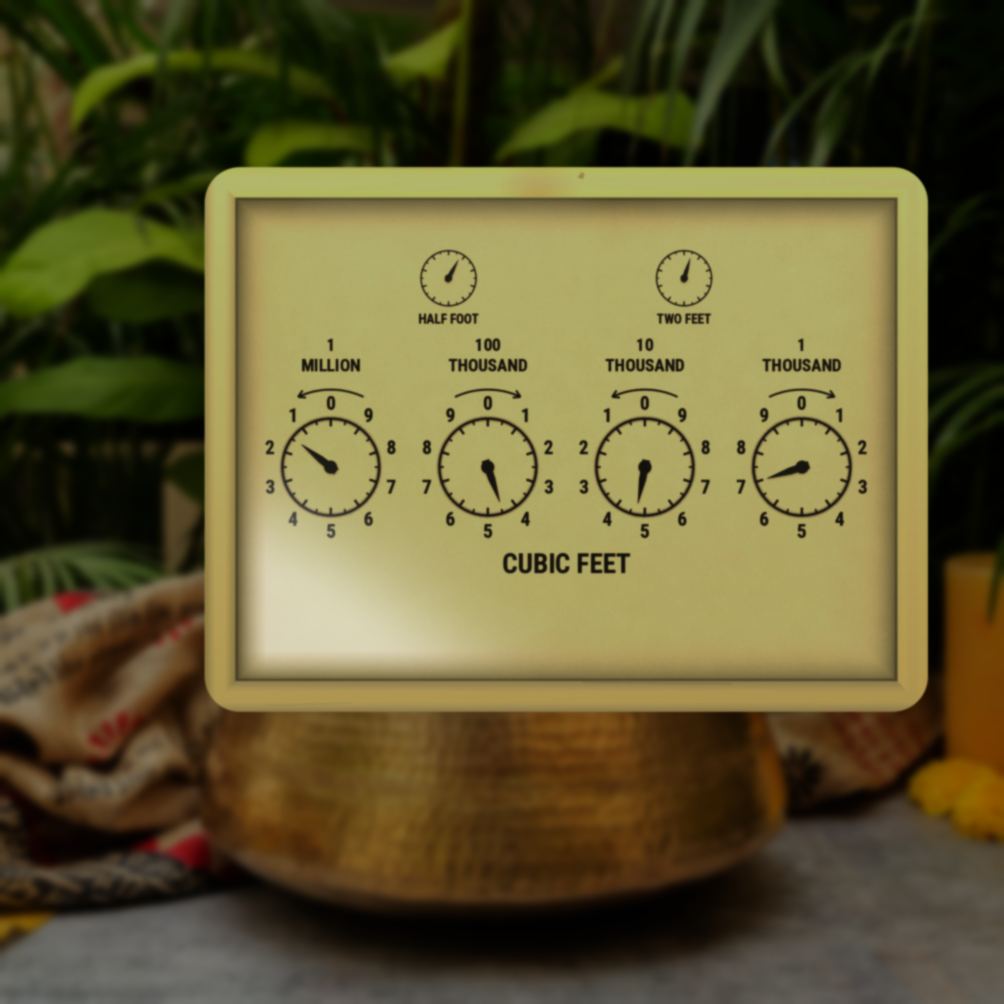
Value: 144700ft³
